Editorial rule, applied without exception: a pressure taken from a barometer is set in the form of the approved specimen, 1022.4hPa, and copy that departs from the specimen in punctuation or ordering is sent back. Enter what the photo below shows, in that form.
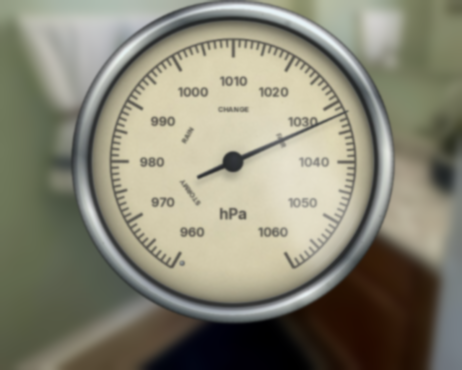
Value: 1032hPa
